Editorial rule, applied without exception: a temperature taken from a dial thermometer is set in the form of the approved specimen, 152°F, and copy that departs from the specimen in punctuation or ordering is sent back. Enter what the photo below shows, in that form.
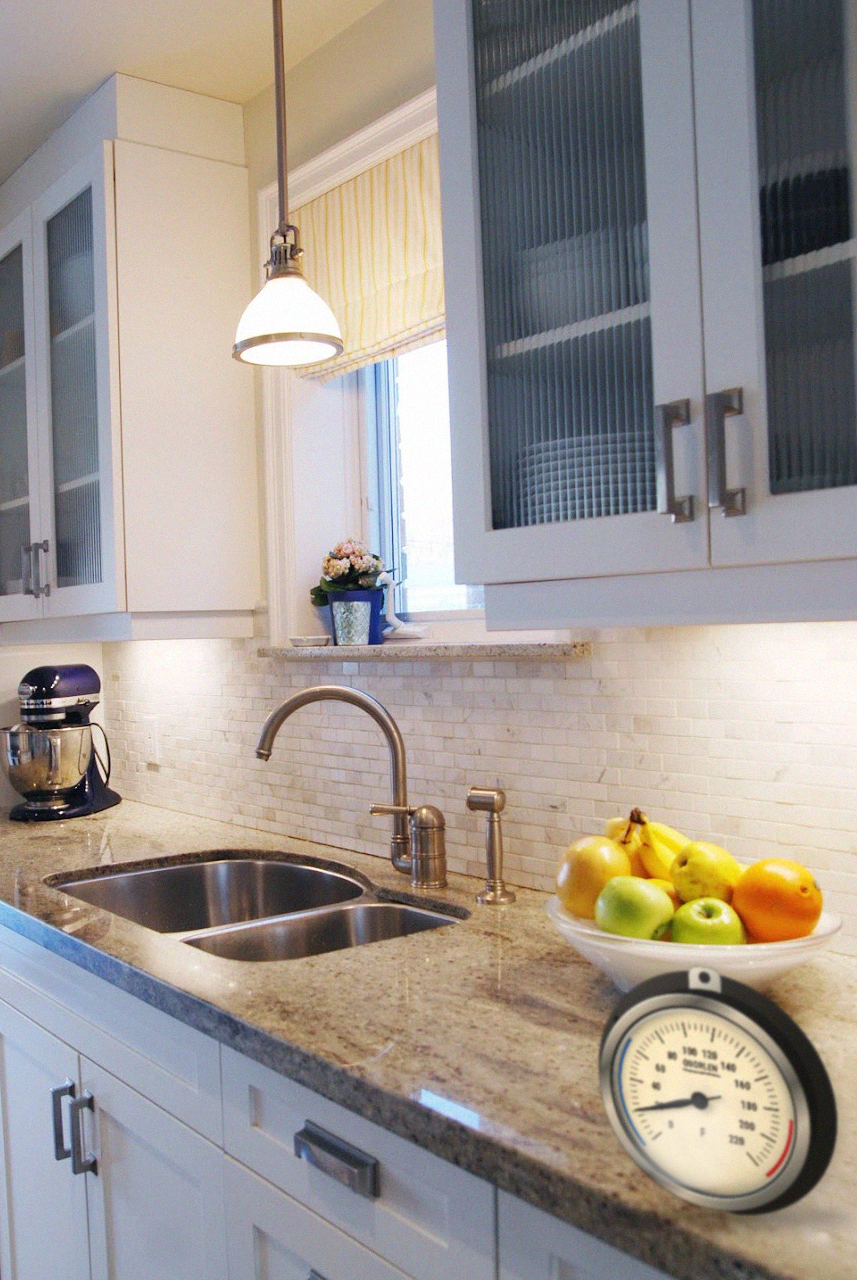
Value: 20°F
